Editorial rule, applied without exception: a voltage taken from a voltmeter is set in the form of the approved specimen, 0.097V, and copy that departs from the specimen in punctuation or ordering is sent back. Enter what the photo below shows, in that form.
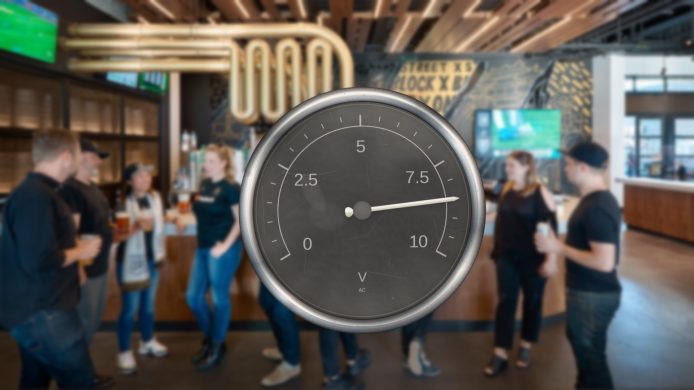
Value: 8.5V
